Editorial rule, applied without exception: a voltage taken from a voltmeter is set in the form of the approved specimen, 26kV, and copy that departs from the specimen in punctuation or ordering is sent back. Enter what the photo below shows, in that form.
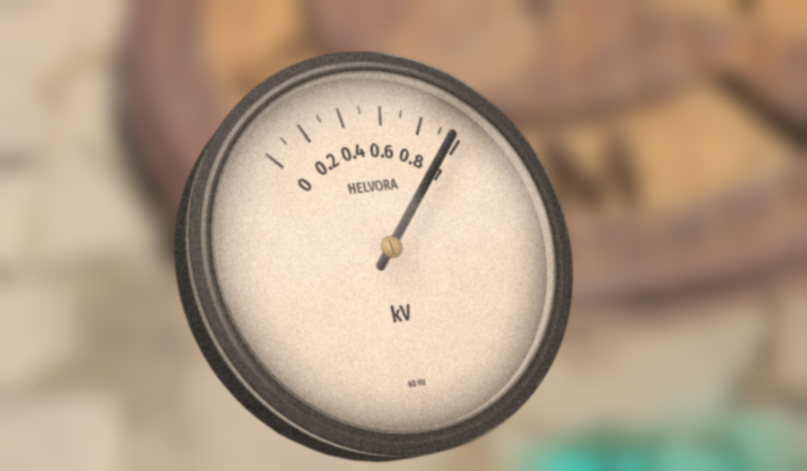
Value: 0.95kV
